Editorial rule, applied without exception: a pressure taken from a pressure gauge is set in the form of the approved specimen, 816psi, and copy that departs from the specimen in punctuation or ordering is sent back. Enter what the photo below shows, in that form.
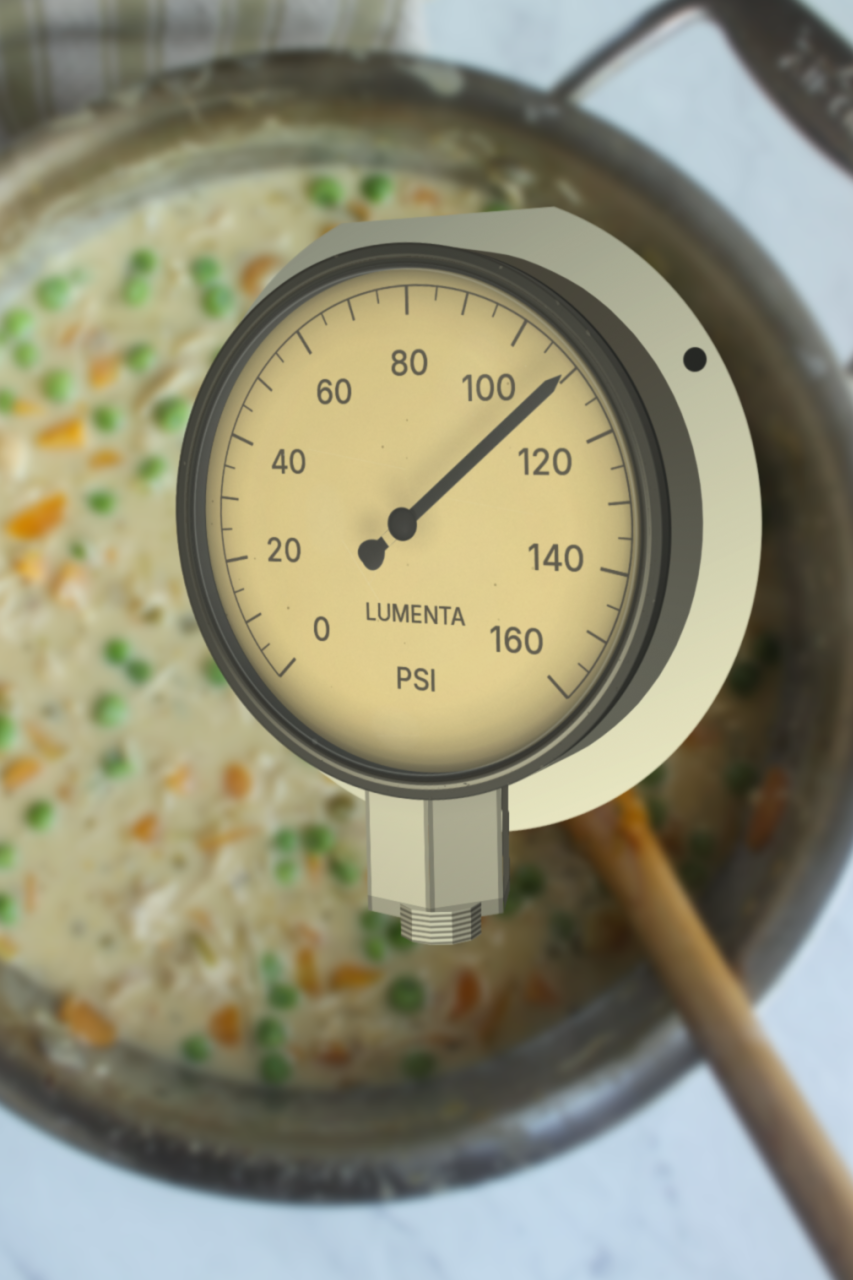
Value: 110psi
